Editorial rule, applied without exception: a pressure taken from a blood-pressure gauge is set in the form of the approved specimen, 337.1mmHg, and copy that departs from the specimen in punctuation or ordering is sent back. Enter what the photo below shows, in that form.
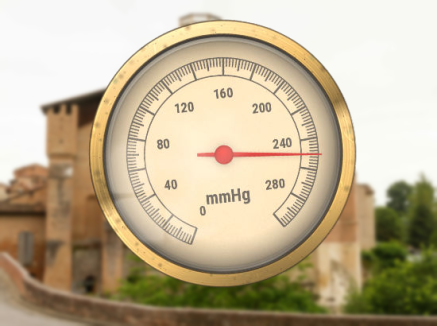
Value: 250mmHg
